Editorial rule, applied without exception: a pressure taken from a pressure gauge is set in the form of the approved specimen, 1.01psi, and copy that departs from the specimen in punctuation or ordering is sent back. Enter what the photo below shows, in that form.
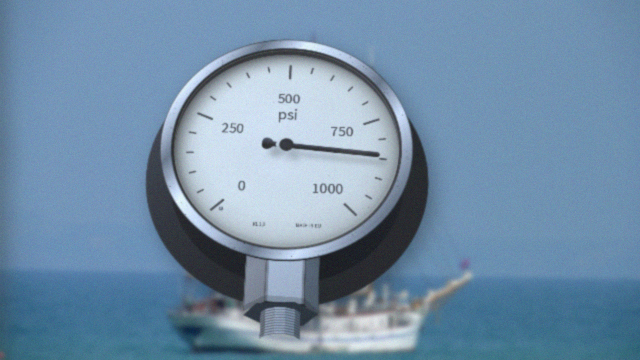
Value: 850psi
